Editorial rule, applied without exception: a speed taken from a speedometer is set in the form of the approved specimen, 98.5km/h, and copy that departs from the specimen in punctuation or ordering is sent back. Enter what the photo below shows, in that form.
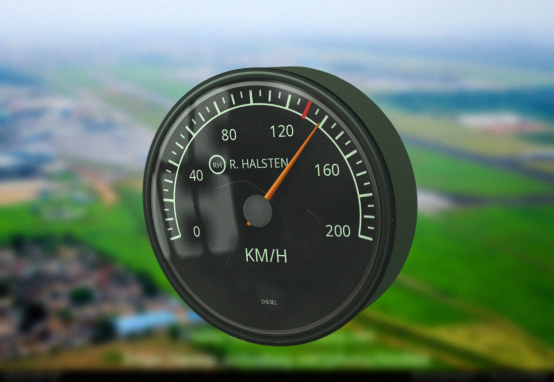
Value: 140km/h
